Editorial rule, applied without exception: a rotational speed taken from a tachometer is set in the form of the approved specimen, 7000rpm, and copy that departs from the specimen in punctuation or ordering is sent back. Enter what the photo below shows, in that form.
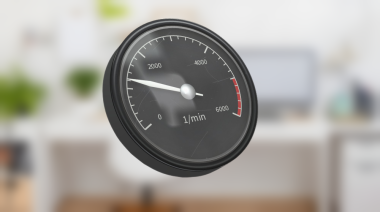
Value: 1200rpm
